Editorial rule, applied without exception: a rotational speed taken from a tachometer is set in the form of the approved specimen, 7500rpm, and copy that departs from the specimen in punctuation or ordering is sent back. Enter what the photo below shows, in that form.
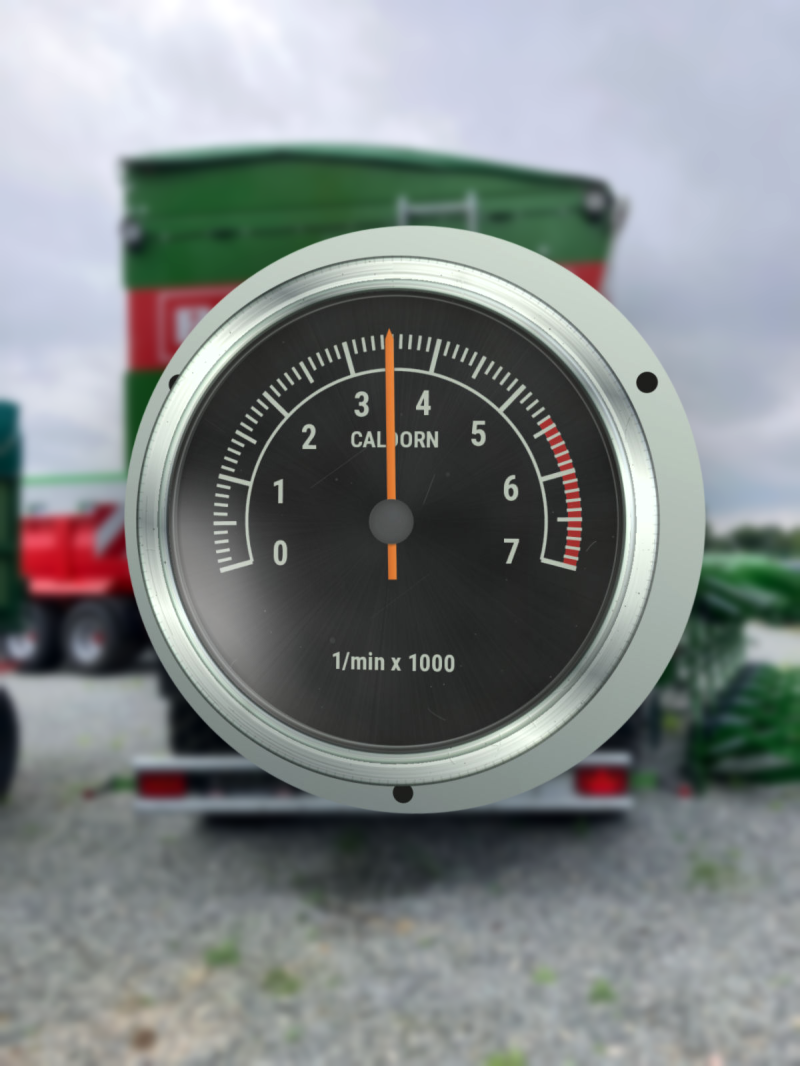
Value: 3500rpm
